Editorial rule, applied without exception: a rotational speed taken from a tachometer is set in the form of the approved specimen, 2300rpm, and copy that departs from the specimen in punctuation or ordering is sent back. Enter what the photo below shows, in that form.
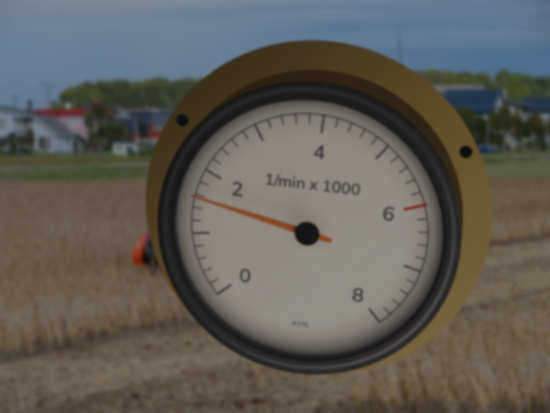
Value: 1600rpm
